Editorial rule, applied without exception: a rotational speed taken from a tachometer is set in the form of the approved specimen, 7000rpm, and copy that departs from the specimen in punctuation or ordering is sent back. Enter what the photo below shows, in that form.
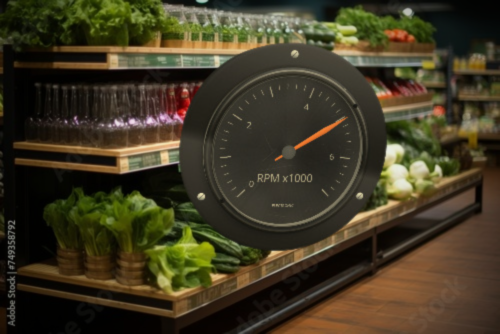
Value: 5000rpm
